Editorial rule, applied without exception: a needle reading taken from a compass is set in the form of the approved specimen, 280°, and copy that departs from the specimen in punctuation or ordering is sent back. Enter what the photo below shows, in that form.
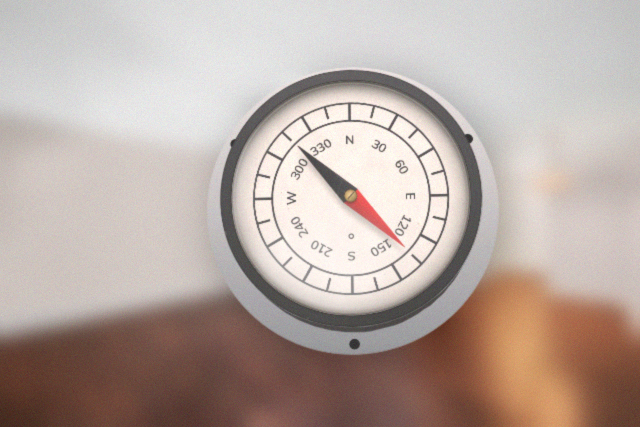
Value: 135°
